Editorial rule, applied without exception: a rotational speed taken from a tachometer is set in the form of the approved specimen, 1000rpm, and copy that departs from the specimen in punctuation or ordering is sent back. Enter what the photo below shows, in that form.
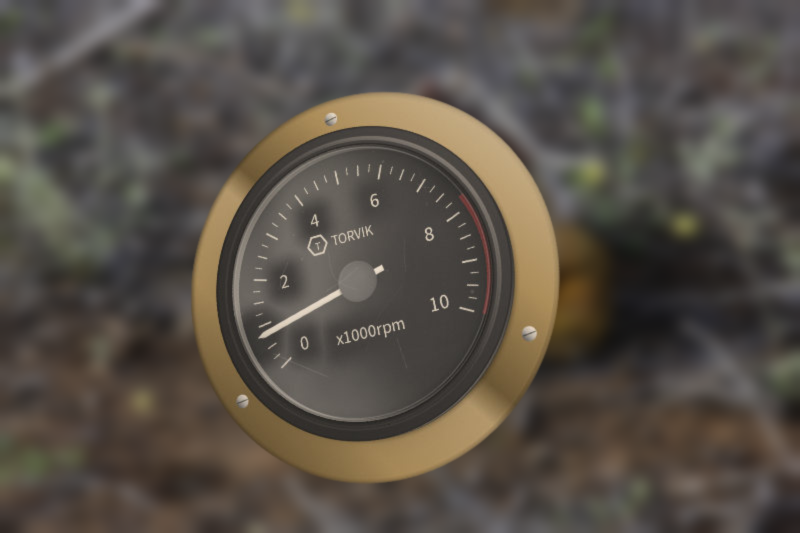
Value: 750rpm
